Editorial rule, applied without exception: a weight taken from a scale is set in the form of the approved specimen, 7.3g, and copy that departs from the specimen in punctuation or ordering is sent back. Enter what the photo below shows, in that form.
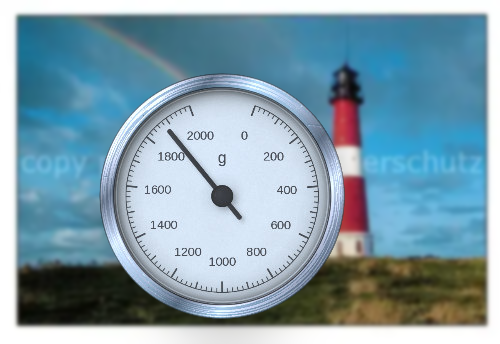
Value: 1880g
